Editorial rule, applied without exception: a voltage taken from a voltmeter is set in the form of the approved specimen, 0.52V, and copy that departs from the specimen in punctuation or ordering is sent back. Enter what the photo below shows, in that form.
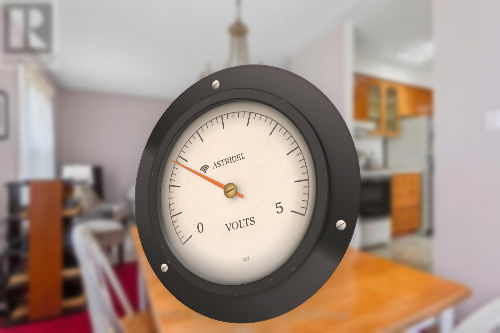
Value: 1.4V
